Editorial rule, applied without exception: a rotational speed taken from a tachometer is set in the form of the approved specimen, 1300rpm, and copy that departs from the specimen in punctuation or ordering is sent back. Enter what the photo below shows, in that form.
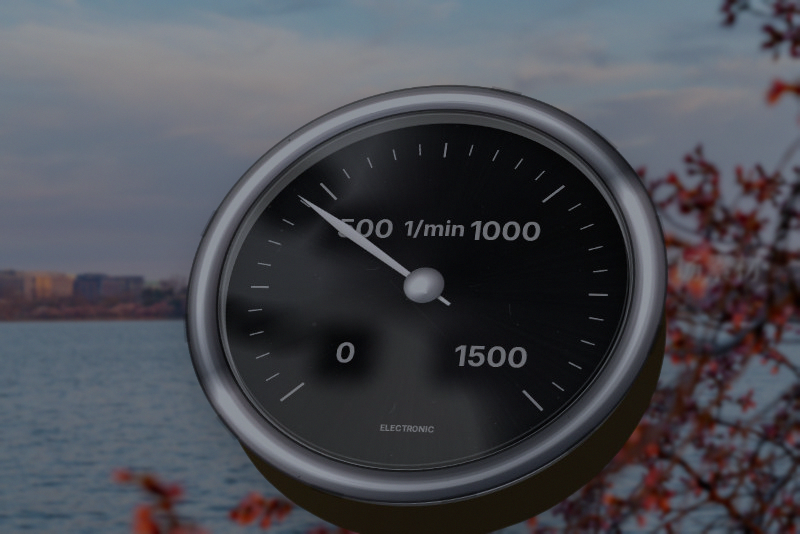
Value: 450rpm
